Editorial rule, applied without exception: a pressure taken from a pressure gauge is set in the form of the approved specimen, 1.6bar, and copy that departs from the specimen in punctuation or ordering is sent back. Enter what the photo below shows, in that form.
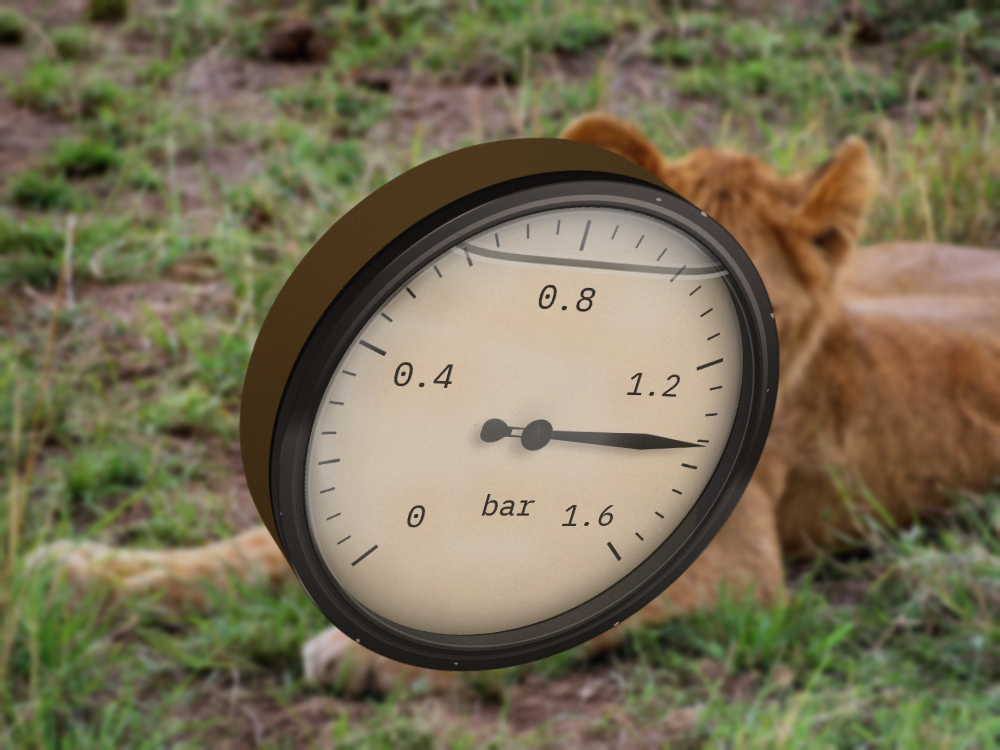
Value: 1.35bar
